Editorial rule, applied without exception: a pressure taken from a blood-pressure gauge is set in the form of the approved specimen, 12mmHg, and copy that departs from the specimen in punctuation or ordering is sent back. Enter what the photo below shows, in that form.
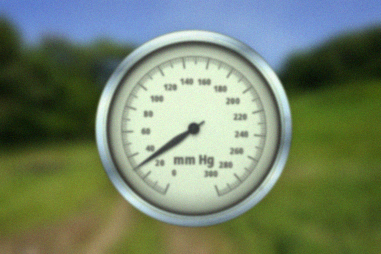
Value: 30mmHg
